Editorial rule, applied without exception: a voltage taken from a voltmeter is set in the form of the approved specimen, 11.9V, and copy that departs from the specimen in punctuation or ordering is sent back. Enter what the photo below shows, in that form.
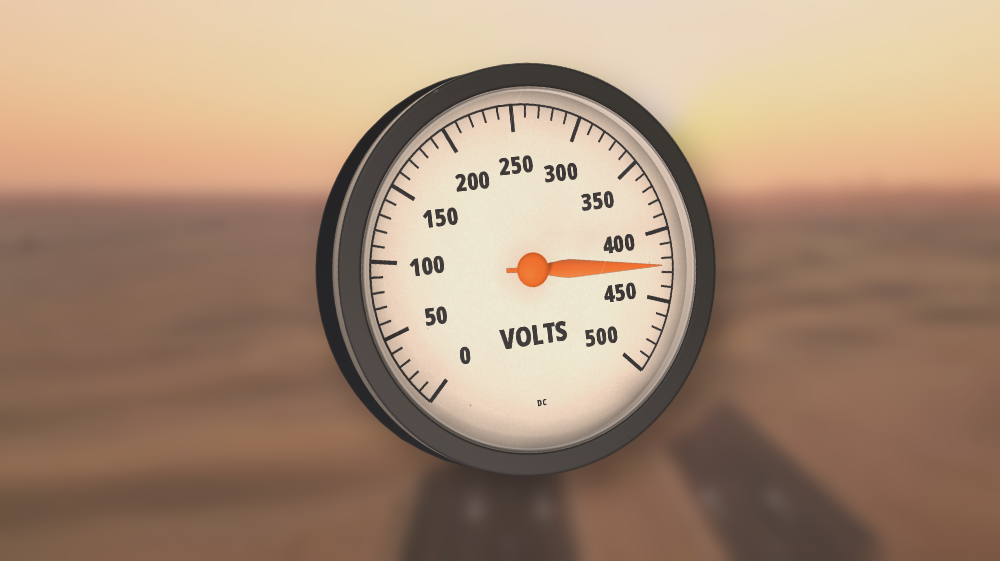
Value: 425V
